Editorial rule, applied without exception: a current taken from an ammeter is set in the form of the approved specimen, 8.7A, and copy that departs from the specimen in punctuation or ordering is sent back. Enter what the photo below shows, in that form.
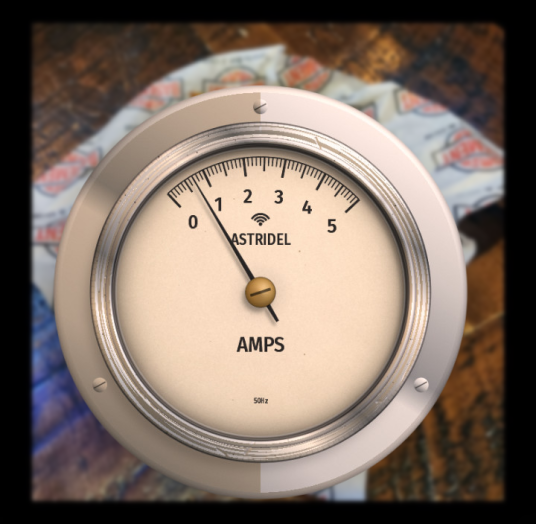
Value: 0.7A
